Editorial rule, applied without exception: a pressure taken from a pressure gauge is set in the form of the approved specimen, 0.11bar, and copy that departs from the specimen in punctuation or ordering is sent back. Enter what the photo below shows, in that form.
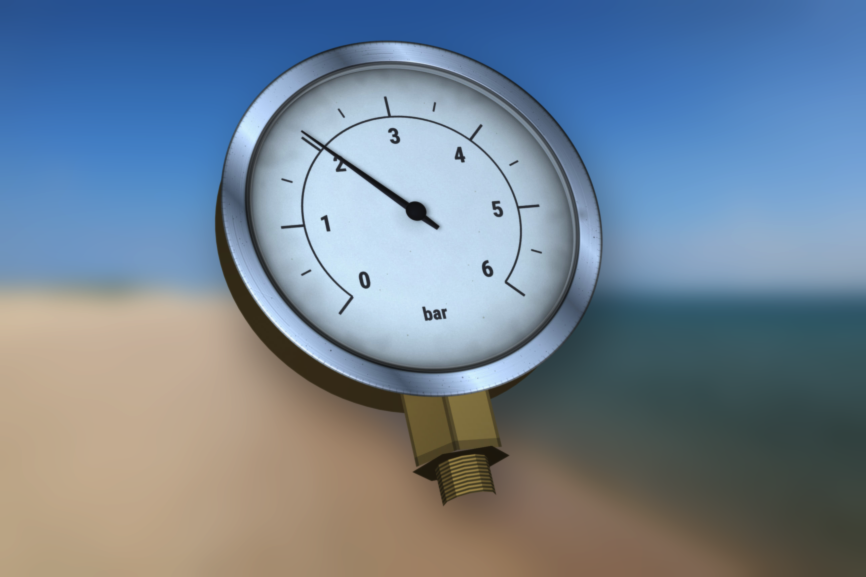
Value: 2bar
